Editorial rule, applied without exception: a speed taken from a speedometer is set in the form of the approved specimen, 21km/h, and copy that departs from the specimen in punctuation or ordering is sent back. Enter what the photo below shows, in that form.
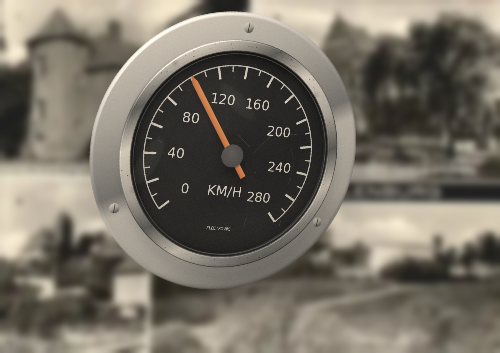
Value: 100km/h
